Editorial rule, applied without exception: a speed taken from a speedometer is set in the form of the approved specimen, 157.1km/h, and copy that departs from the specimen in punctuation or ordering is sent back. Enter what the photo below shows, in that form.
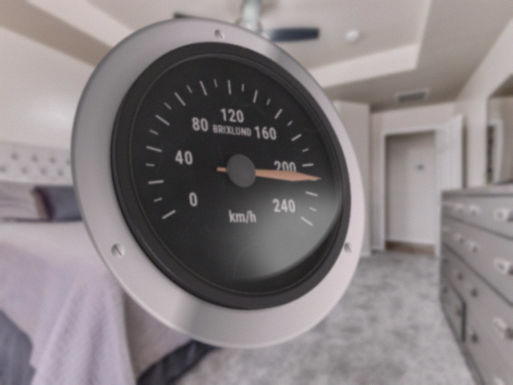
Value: 210km/h
